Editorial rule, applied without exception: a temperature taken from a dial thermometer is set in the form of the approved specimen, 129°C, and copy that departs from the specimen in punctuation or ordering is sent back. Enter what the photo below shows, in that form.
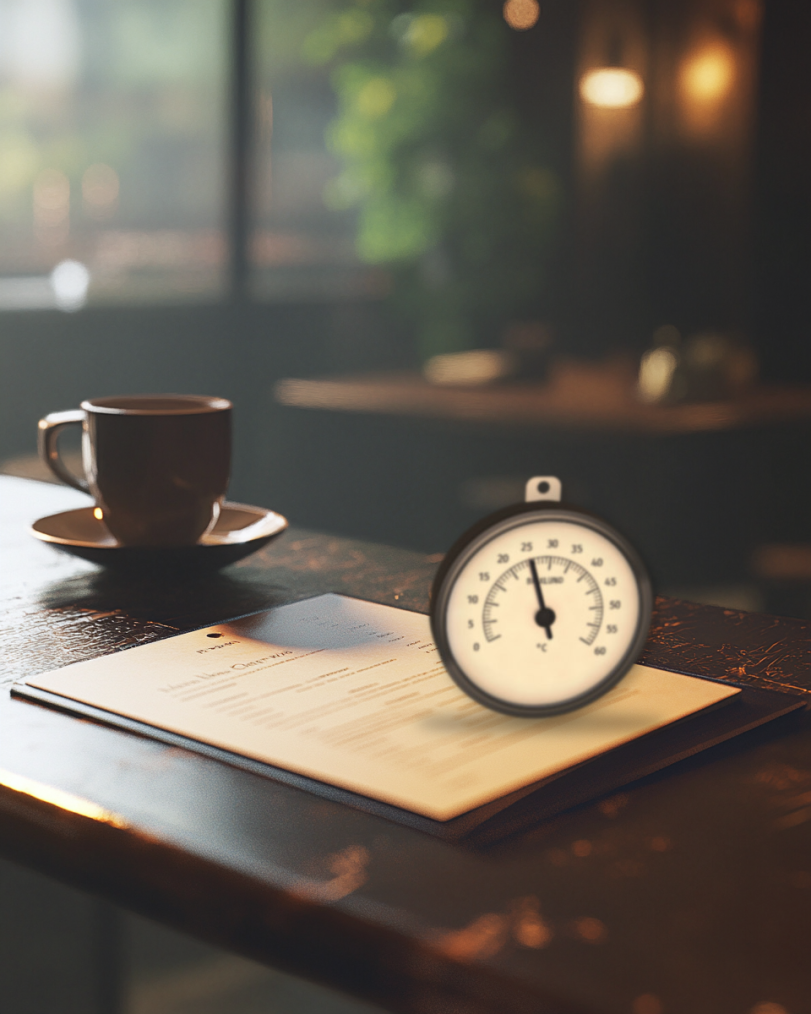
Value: 25°C
